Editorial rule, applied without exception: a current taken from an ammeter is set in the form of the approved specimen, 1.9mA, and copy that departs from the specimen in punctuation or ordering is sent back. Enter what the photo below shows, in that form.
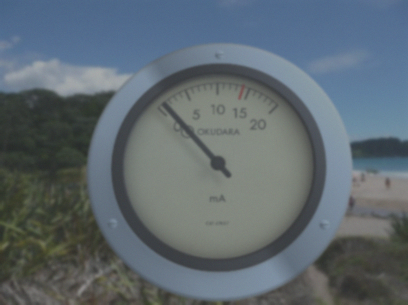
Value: 1mA
